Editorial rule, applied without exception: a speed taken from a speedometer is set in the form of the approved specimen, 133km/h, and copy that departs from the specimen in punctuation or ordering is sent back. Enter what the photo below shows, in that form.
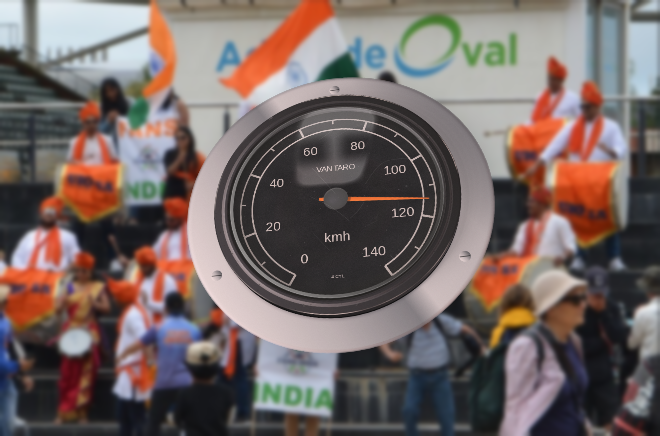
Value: 115km/h
